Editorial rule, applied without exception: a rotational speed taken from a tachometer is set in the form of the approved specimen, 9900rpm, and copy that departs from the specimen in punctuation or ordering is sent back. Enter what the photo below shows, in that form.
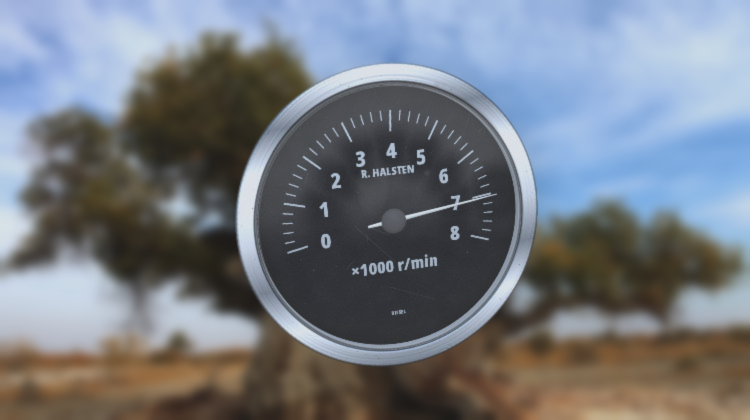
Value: 7000rpm
